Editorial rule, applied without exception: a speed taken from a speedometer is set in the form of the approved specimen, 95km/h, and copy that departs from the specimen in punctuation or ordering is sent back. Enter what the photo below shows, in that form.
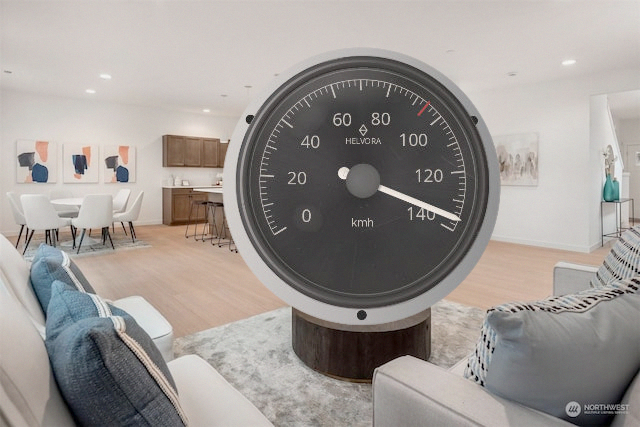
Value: 136km/h
